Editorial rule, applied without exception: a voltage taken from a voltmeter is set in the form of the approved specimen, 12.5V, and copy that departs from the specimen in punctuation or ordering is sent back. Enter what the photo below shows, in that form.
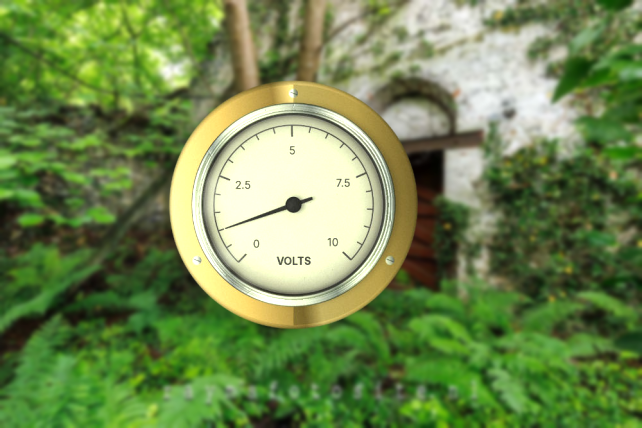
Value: 1V
